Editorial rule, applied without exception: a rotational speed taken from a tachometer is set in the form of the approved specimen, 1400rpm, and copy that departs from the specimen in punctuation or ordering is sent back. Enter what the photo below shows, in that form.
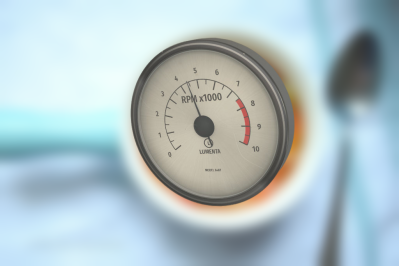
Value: 4500rpm
